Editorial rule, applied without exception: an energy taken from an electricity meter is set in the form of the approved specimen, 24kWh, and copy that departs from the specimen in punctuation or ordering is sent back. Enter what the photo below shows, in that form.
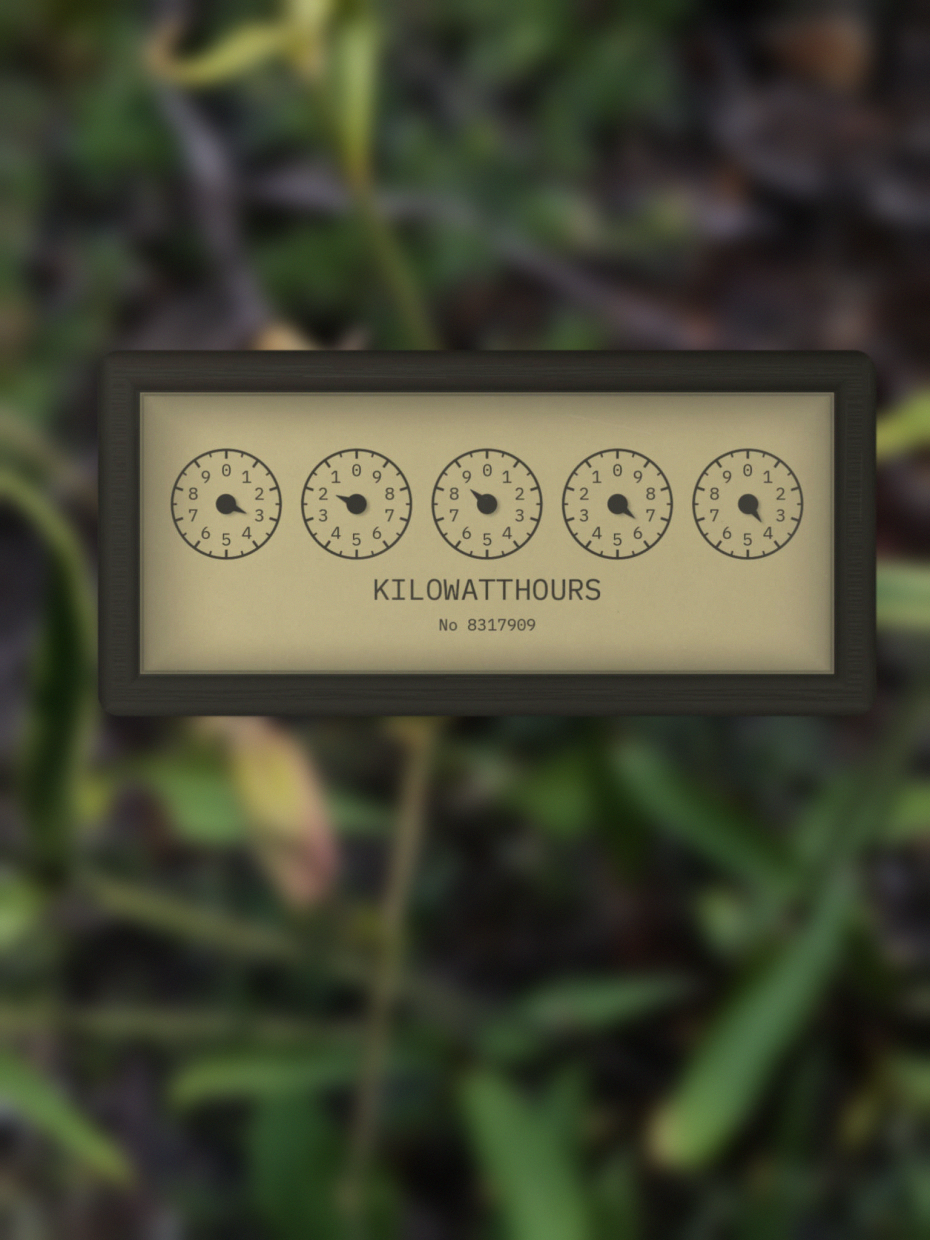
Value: 31864kWh
